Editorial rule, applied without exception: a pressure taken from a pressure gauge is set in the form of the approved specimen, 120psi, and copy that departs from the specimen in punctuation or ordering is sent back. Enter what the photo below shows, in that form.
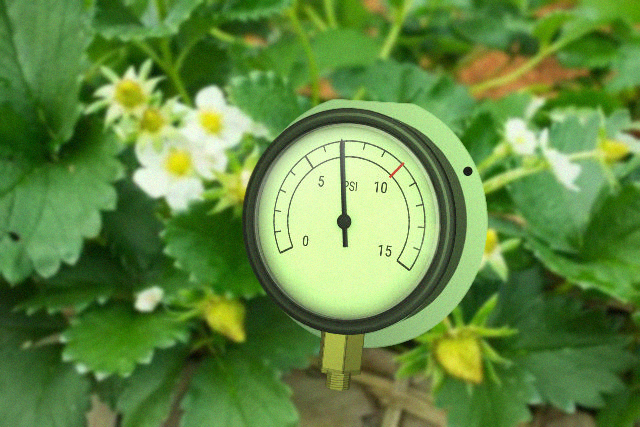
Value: 7psi
